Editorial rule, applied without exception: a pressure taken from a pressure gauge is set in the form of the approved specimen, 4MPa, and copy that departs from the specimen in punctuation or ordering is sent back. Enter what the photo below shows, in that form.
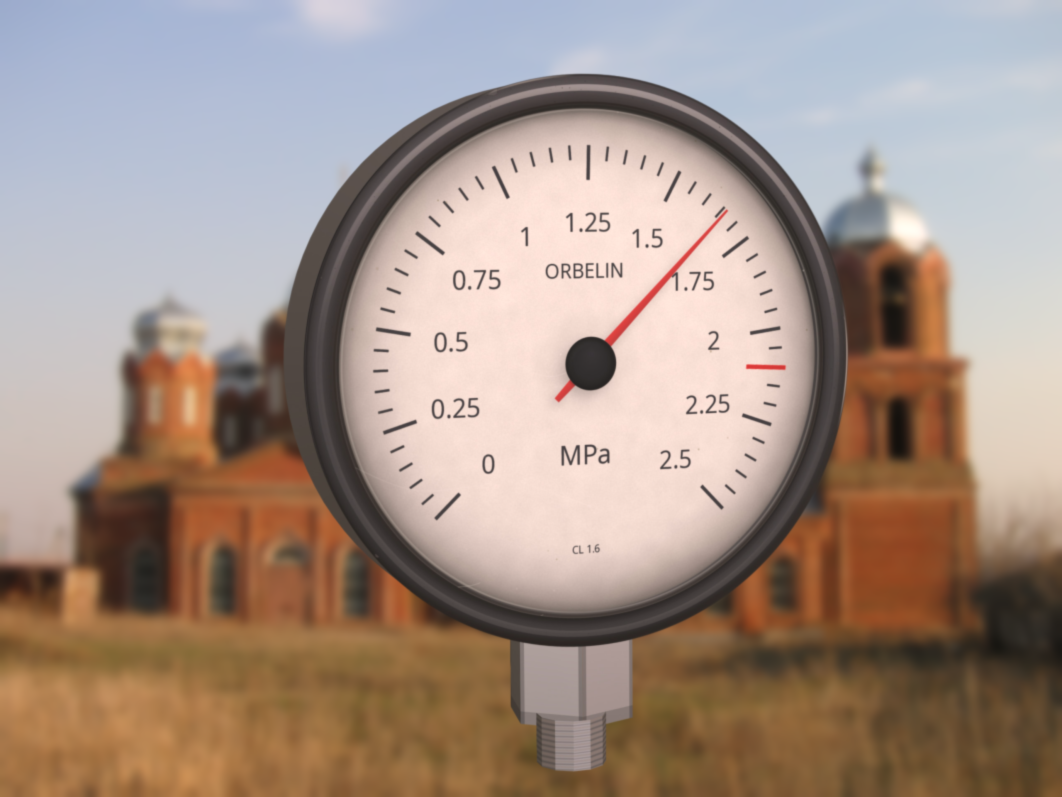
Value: 1.65MPa
